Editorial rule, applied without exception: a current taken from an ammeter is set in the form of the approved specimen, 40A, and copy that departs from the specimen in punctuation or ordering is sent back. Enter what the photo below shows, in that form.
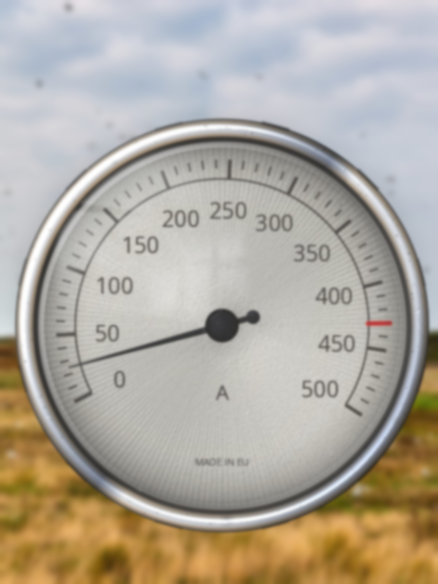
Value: 25A
